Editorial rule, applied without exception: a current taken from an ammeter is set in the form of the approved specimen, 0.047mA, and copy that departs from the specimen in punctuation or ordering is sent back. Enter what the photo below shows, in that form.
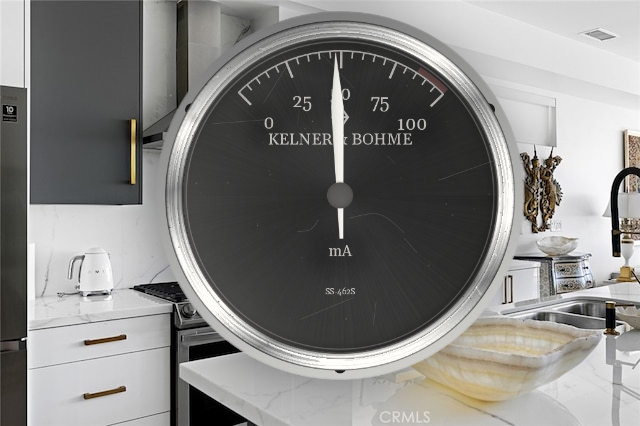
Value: 47.5mA
